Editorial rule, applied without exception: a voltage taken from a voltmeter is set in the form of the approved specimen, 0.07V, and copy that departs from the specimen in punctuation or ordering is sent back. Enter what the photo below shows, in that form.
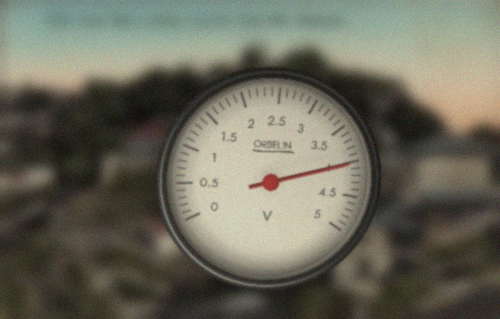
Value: 4V
